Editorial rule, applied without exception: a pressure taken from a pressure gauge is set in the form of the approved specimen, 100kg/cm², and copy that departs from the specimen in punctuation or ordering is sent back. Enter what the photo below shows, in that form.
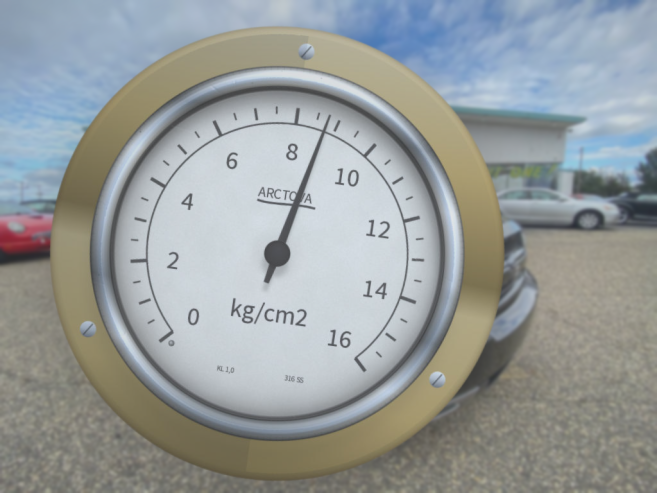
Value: 8.75kg/cm²
